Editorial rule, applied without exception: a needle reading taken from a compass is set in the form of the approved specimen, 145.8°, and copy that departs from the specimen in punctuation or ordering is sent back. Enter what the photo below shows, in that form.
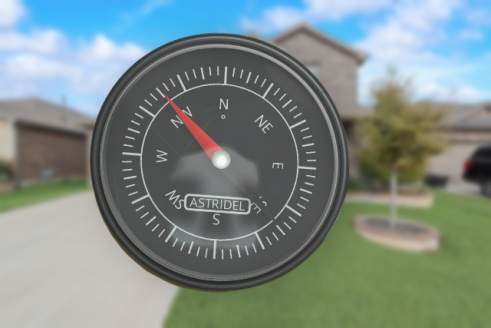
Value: 315°
